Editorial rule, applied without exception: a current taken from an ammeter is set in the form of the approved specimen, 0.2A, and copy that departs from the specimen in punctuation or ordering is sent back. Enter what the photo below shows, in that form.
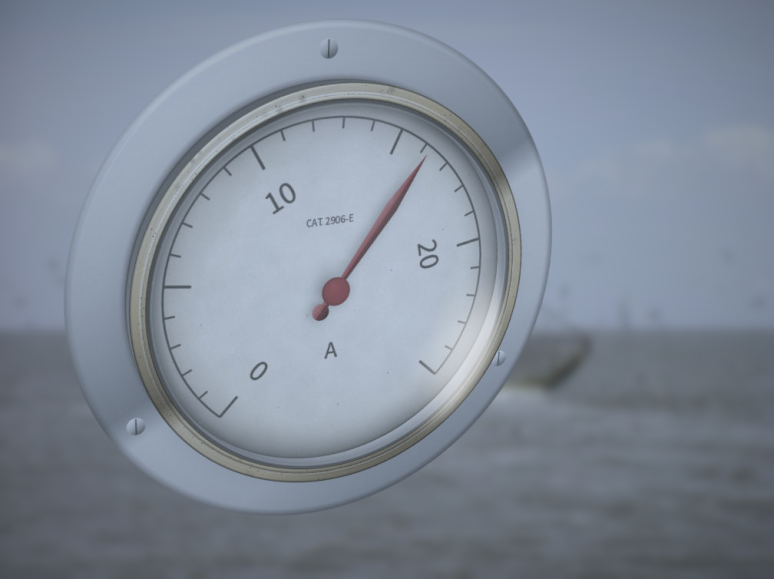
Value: 16A
